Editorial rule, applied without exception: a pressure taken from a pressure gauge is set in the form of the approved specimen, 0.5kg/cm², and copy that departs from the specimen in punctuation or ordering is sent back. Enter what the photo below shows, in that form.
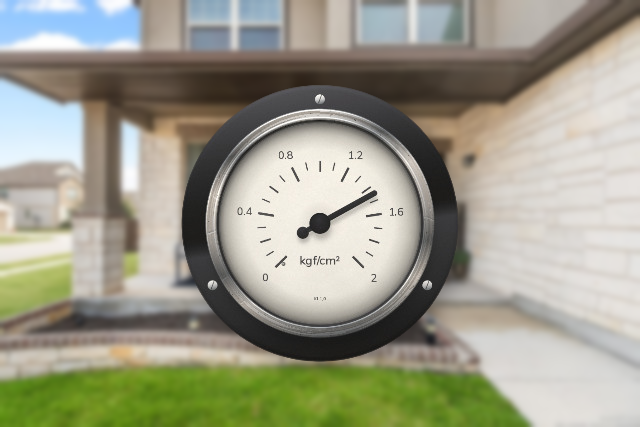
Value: 1.45kg/cm²
